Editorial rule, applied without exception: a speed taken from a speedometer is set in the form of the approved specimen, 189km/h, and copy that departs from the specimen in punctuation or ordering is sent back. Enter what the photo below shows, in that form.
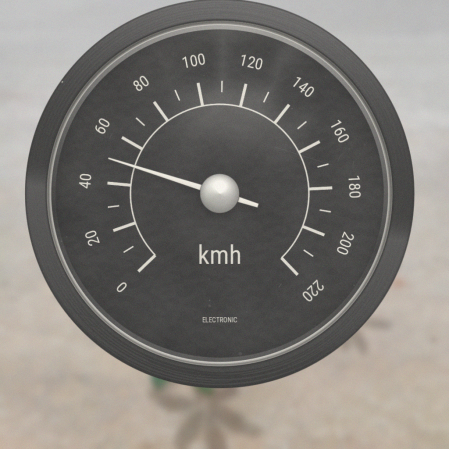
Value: 50km/h
